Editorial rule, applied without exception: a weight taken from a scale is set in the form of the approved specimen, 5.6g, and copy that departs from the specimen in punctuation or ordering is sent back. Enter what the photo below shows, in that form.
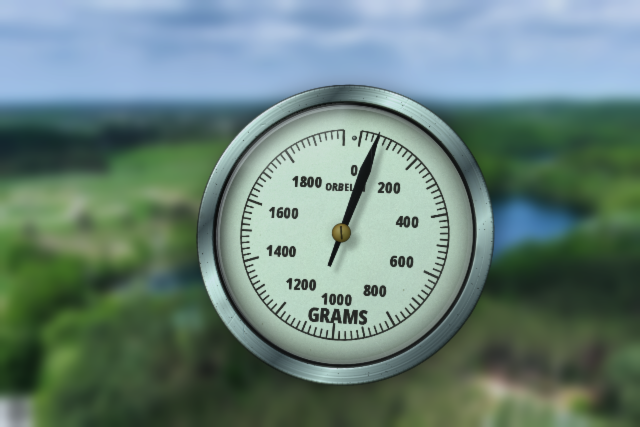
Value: 60g
